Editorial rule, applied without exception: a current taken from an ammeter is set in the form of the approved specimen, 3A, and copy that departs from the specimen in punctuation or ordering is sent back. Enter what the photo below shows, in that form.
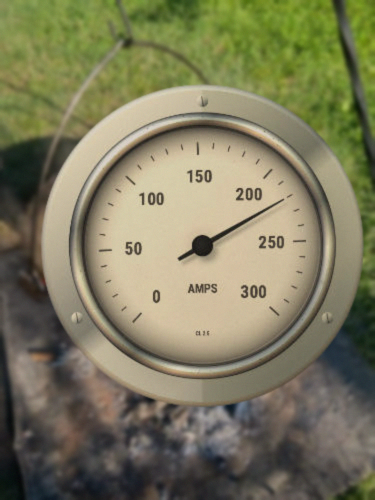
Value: 220A
